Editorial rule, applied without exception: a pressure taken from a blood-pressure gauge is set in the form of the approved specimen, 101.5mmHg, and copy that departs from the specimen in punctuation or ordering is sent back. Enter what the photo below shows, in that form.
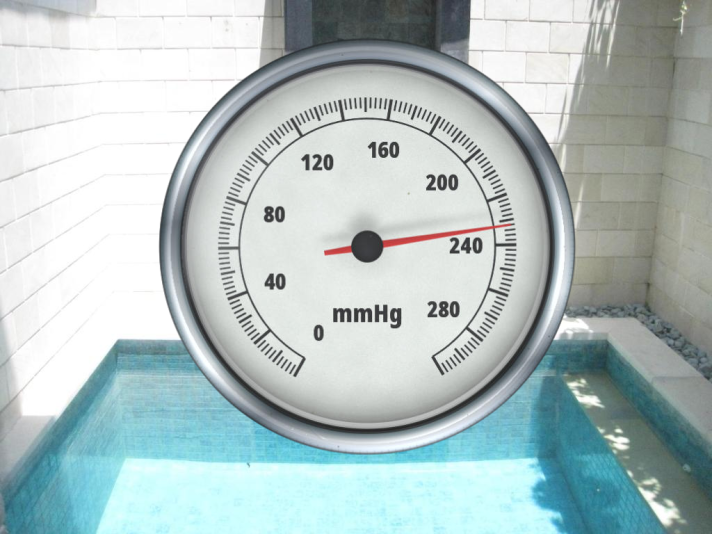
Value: 232mmHg
